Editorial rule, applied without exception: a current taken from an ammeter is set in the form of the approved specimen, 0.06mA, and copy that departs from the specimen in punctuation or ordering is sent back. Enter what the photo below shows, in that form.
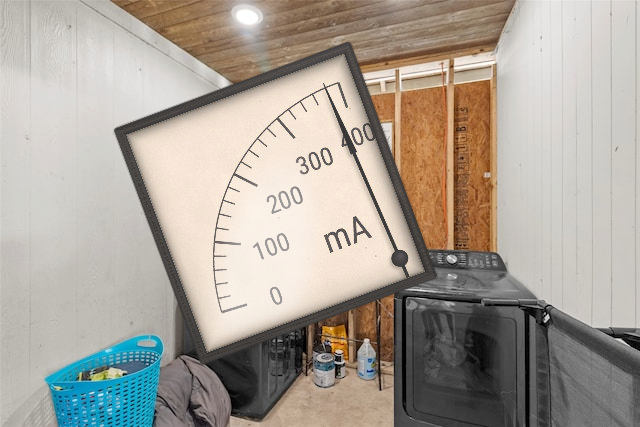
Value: 380mA
